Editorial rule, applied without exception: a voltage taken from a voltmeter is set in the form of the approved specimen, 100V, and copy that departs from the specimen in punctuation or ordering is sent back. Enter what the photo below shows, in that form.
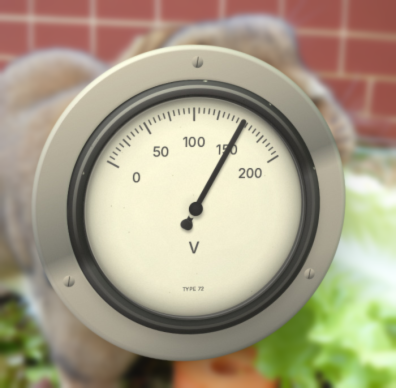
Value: 150V
